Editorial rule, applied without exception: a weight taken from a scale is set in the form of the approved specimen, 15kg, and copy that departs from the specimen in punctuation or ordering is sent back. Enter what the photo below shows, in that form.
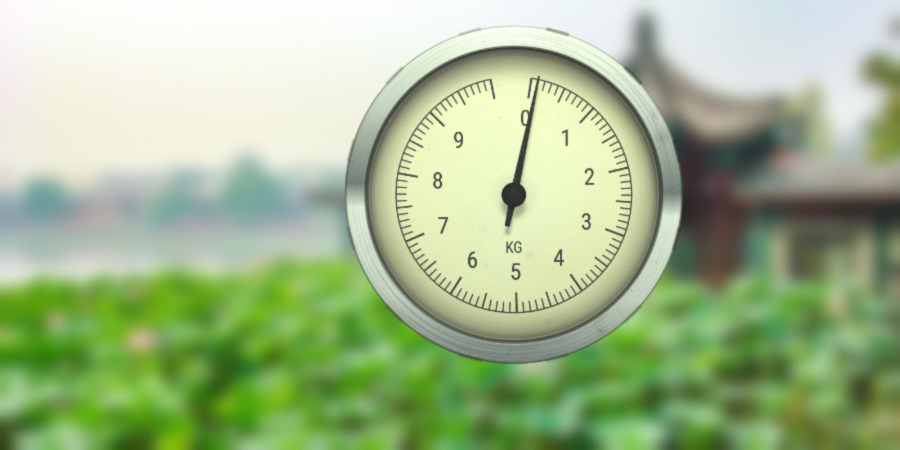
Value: 0.1kg
